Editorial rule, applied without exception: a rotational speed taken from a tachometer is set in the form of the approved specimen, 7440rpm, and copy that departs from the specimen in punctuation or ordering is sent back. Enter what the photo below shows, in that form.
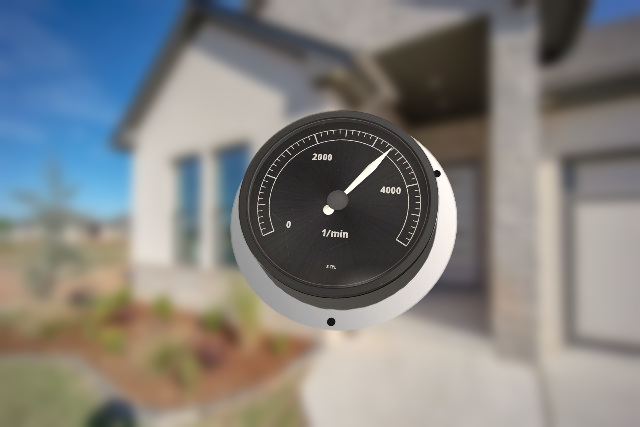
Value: 3300rpm
